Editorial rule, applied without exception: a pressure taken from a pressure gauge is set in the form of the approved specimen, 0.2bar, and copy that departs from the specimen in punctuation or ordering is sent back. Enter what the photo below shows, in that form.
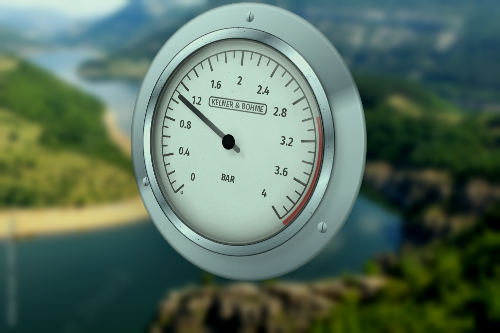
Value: 1.1bar
